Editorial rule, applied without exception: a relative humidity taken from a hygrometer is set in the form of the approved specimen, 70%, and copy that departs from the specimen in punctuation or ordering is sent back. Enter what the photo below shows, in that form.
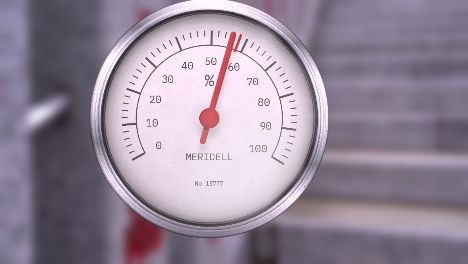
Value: 56%
